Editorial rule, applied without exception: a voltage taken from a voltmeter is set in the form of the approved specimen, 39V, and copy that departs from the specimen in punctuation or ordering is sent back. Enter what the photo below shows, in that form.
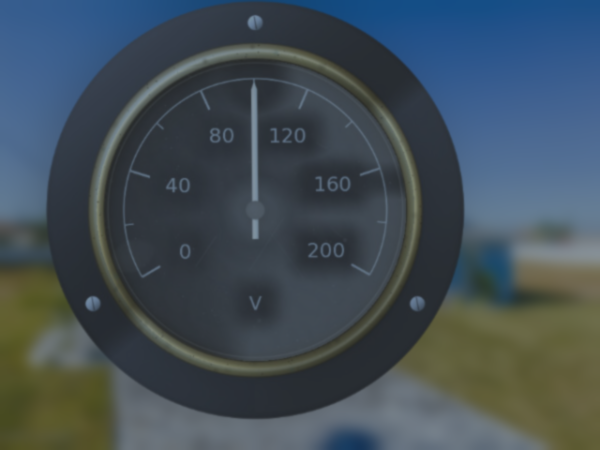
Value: 100V
